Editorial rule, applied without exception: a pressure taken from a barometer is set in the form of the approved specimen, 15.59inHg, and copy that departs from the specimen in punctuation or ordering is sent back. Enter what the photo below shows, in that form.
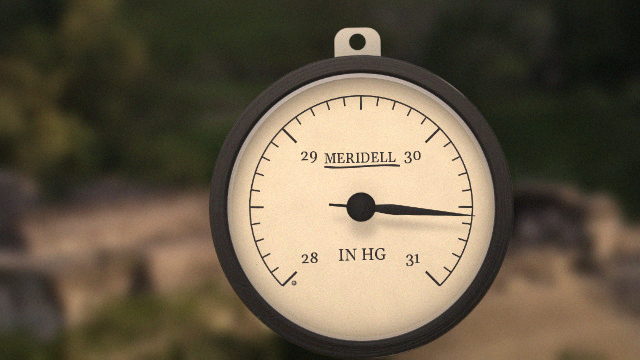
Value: 30.55inHg
